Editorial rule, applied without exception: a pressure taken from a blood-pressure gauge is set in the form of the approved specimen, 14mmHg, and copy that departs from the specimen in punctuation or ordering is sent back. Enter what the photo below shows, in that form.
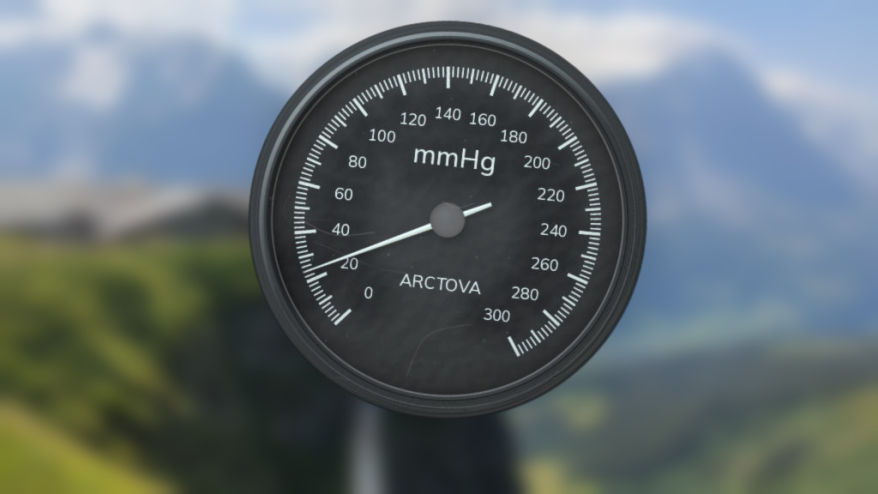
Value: 24mmHg
